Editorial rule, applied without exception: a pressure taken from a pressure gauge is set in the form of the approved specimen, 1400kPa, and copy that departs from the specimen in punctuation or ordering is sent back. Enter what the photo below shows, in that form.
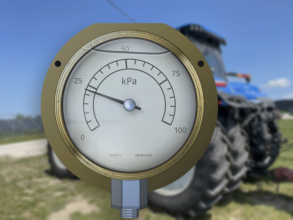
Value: 22.5kPa
